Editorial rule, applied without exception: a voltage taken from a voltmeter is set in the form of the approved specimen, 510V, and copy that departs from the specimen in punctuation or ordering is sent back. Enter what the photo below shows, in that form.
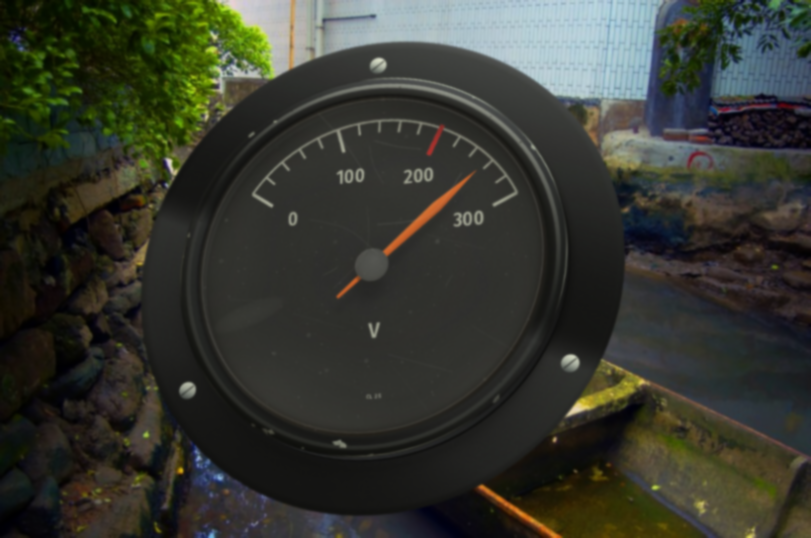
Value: 260V
